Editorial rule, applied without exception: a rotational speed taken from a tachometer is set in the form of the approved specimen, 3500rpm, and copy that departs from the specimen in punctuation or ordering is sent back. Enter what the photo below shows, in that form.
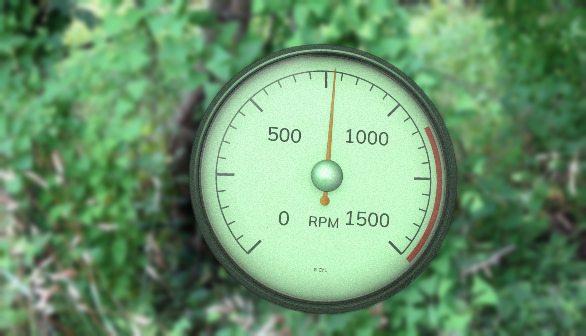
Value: 775rpm
